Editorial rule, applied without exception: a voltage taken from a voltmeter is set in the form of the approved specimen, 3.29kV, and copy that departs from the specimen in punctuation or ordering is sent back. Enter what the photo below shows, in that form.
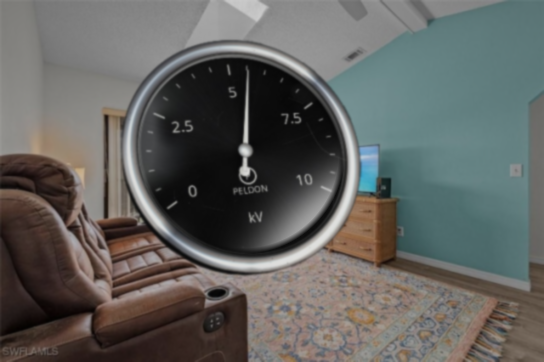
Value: 5.5kV
